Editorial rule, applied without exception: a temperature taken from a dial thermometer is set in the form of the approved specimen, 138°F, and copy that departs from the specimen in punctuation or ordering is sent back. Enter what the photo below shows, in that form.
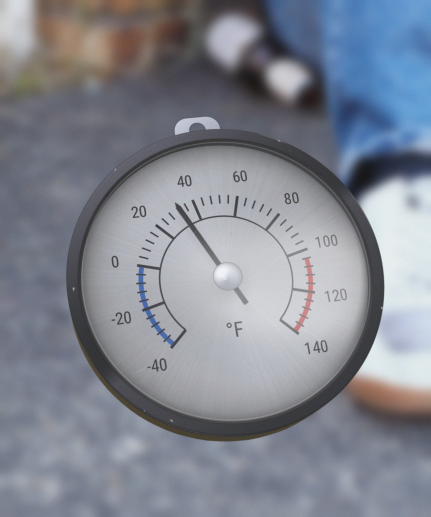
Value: 32°F
